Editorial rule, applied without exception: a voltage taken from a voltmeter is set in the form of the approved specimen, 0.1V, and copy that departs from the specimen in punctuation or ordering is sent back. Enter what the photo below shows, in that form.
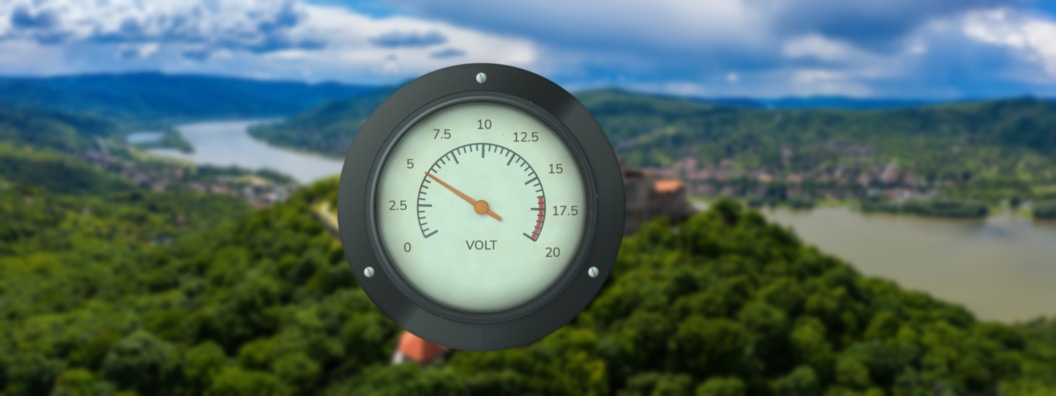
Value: 5V
